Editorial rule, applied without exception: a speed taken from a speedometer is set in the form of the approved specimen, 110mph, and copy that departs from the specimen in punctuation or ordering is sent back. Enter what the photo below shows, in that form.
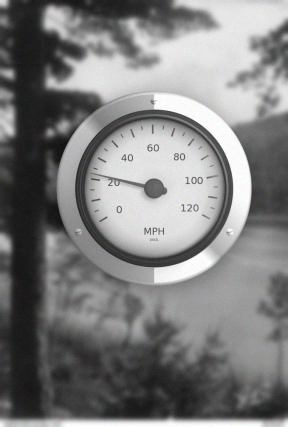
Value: 22.5mph
